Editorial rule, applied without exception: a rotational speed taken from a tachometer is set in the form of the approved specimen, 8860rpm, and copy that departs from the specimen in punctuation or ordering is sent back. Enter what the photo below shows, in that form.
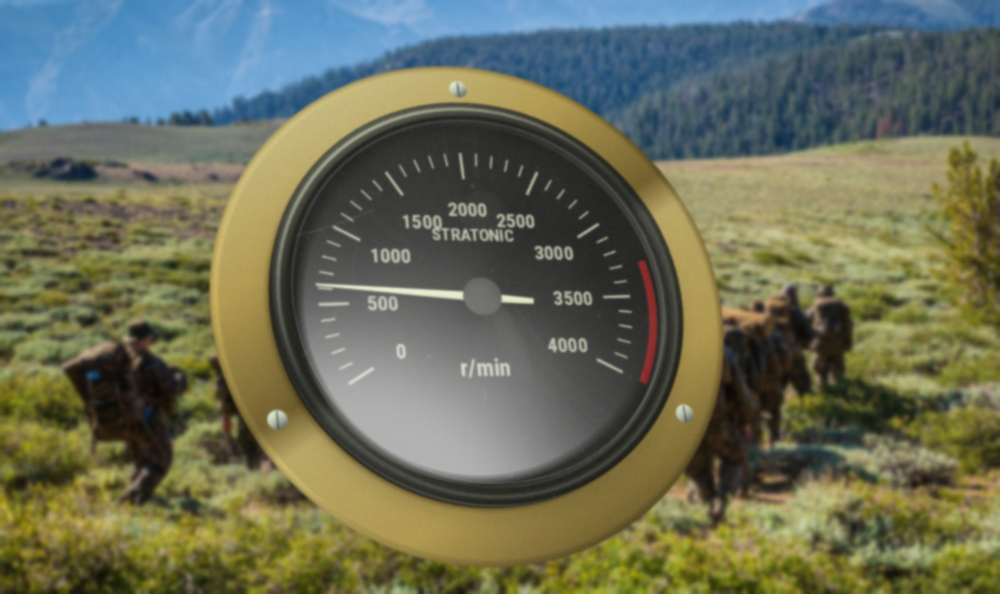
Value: 600rpm
